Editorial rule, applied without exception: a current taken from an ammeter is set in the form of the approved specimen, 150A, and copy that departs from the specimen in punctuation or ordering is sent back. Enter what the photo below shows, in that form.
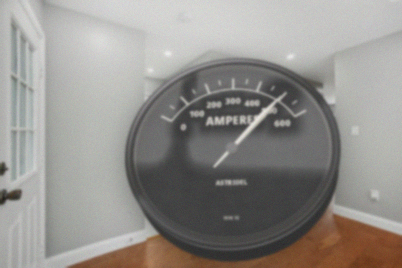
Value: 500A
